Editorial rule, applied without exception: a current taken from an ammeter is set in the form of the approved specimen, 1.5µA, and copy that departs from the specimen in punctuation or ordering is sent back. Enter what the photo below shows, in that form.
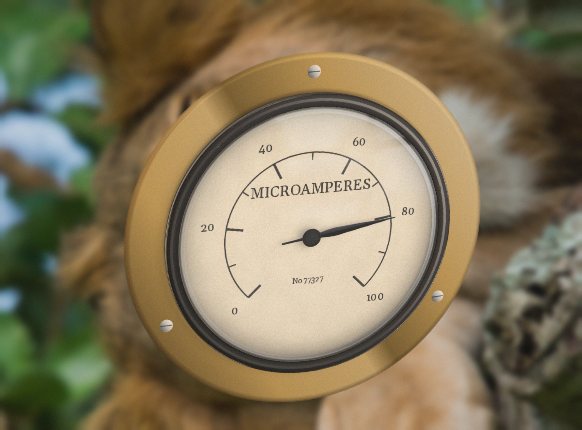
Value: 80µA
